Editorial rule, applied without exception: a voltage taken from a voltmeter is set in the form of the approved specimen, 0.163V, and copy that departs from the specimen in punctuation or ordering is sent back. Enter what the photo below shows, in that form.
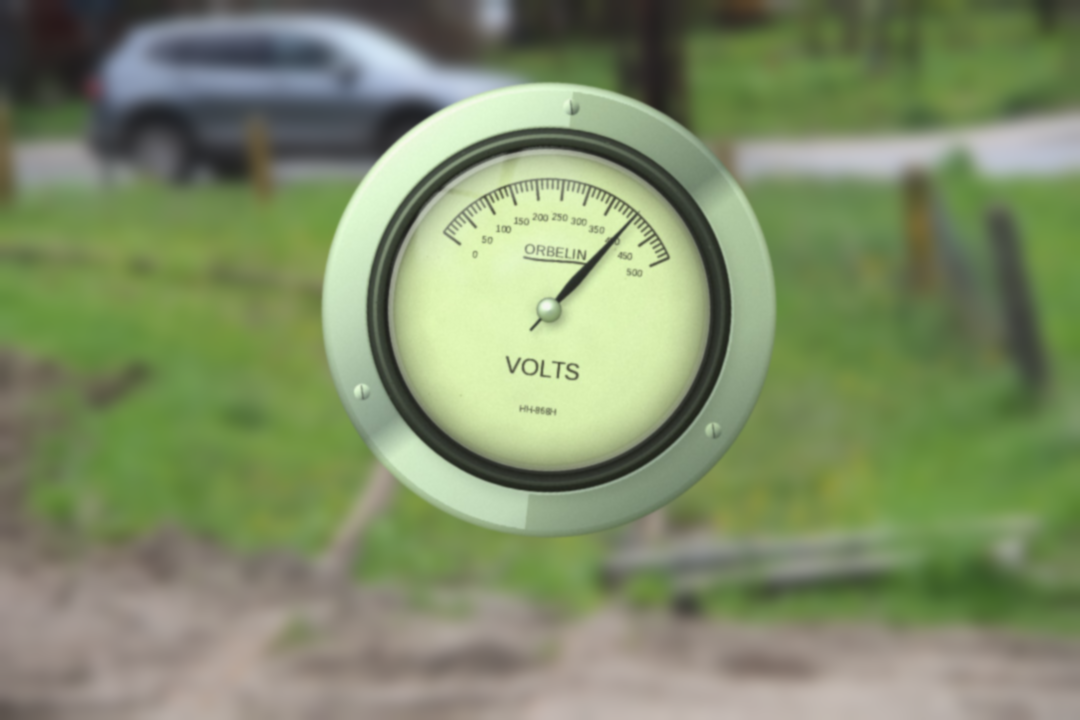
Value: 400V
